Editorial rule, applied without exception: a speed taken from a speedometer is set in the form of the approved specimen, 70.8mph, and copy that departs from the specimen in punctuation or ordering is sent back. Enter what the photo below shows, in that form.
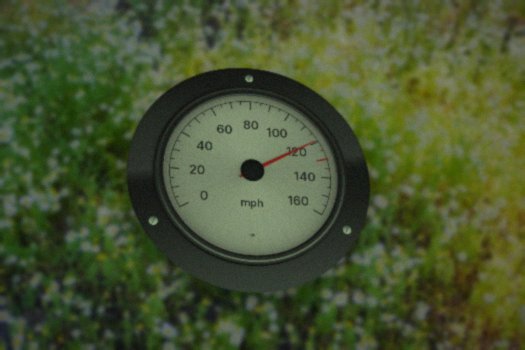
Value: 120mph
